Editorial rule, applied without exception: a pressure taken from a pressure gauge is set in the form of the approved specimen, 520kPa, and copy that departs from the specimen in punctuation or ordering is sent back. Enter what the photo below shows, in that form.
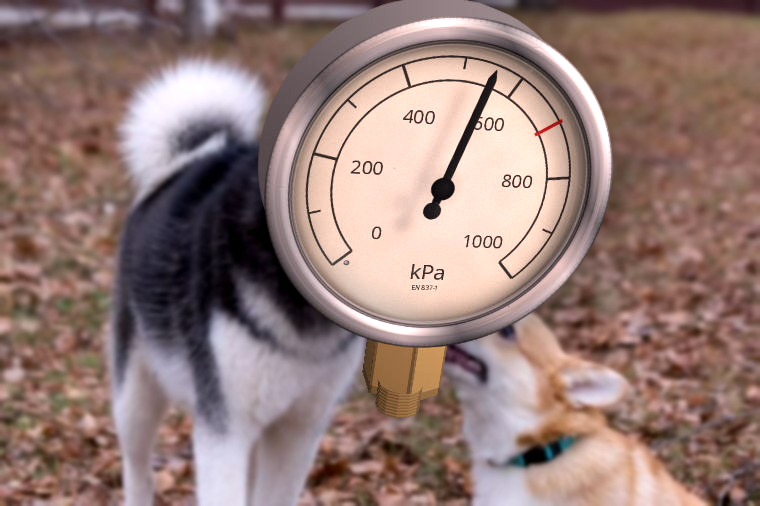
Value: 550kPa
